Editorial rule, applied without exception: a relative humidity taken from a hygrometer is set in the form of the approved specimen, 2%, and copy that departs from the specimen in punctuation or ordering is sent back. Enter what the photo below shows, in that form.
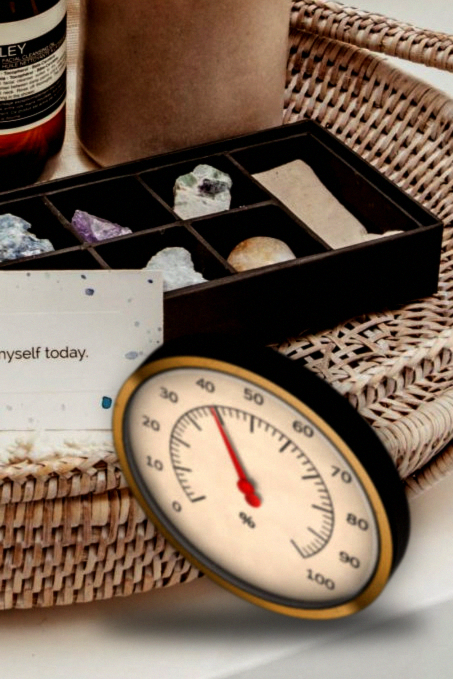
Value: 40%
